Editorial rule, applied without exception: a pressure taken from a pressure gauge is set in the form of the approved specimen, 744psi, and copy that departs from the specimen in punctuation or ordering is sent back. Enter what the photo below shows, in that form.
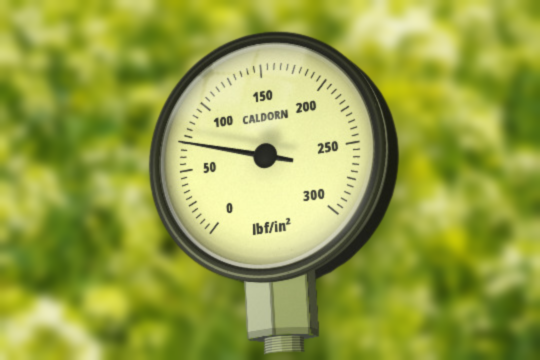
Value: 70psi
